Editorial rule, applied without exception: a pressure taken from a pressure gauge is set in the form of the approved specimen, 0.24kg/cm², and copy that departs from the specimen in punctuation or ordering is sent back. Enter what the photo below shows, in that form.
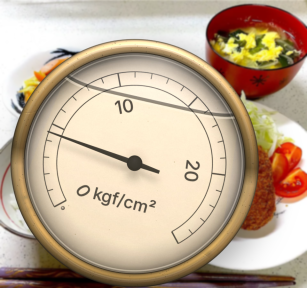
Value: 4.5kg/cm²
